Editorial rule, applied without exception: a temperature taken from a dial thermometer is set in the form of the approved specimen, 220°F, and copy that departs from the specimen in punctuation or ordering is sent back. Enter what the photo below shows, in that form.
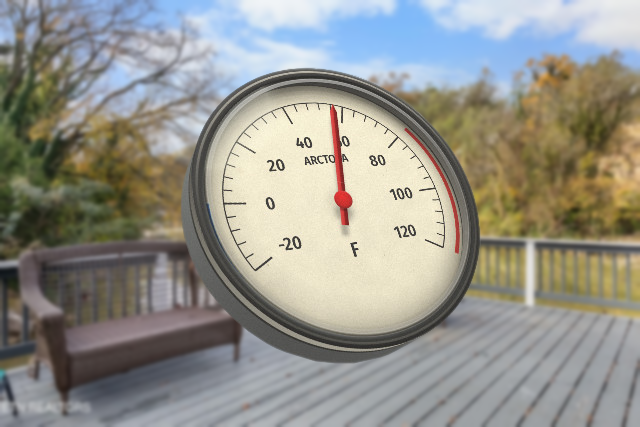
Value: 56°F
